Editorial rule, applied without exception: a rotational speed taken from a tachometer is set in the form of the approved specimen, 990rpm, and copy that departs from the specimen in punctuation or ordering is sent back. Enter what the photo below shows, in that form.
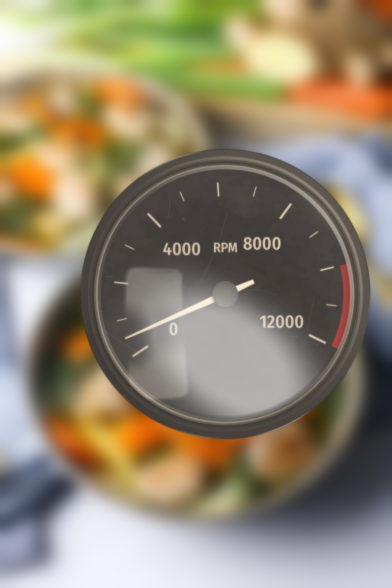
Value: 500rpm
